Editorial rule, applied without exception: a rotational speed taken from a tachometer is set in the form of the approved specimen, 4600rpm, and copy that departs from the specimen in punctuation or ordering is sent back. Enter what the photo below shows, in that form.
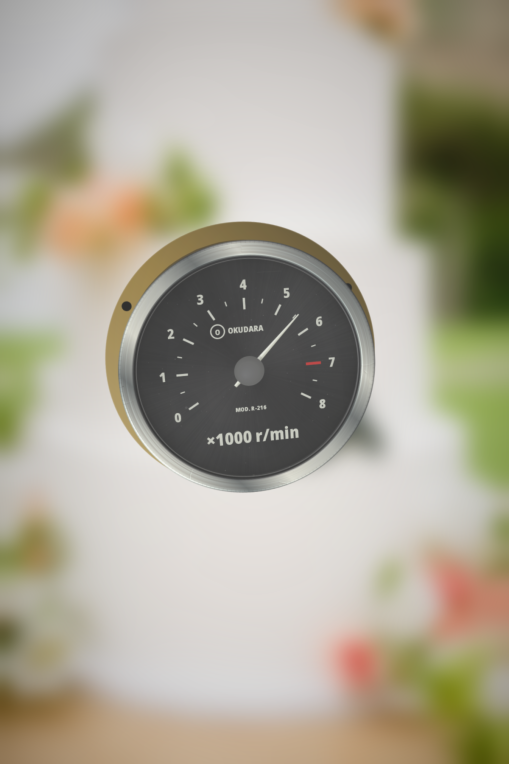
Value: 5500rpm
